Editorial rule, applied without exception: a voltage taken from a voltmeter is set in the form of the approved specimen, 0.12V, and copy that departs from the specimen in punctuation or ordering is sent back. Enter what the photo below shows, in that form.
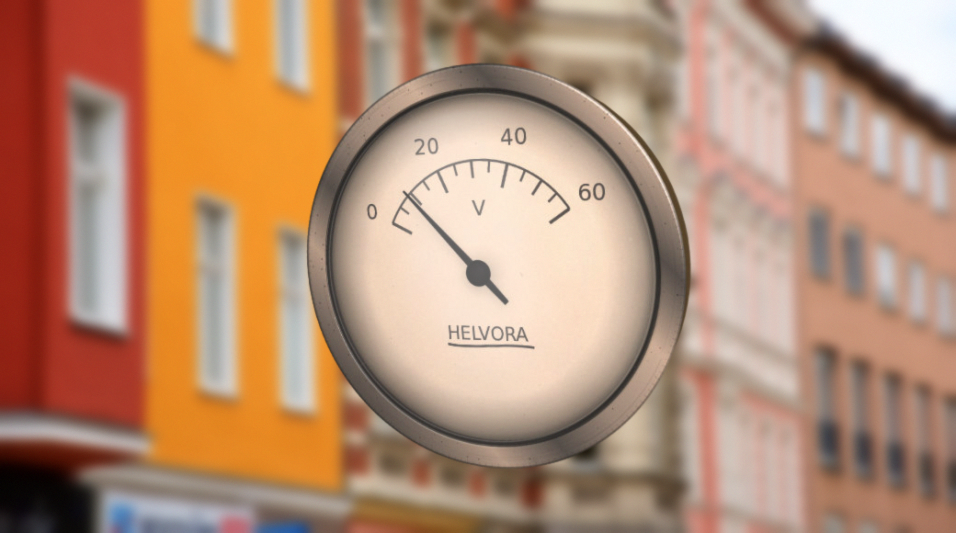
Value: 10V
